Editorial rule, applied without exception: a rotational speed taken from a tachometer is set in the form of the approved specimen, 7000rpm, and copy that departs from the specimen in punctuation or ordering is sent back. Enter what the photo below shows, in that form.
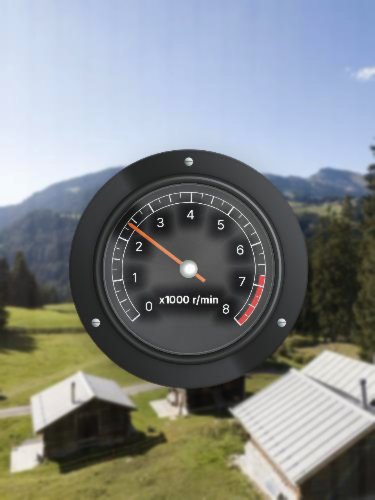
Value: 2375rpm
